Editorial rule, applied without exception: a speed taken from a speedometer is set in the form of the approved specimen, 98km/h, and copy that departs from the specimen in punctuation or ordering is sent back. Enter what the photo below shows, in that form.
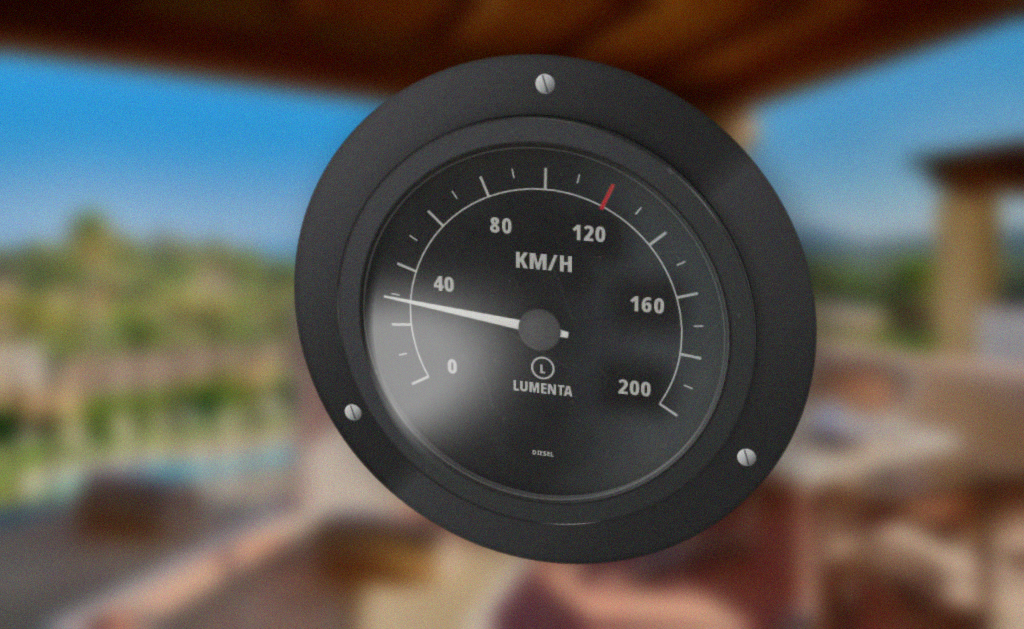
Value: 30km/h
